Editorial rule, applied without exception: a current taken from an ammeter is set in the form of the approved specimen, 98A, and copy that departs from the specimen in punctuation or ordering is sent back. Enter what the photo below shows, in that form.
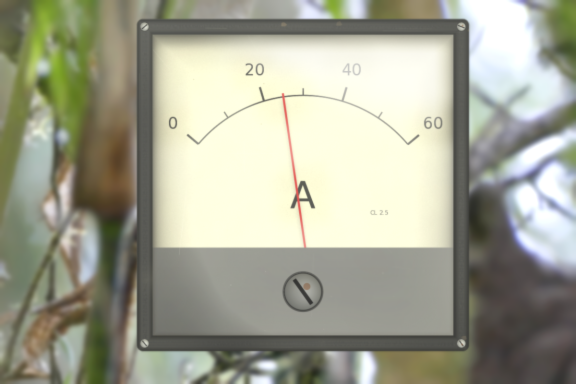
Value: 25A
